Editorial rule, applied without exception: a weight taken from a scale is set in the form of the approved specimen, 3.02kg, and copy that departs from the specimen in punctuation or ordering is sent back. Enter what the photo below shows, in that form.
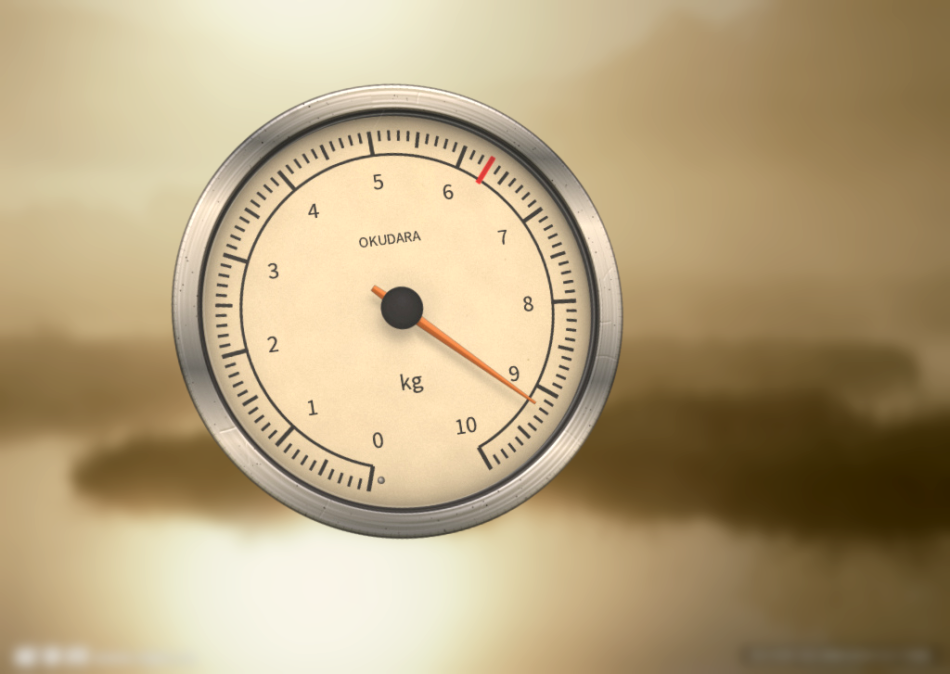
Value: 9.2kg
